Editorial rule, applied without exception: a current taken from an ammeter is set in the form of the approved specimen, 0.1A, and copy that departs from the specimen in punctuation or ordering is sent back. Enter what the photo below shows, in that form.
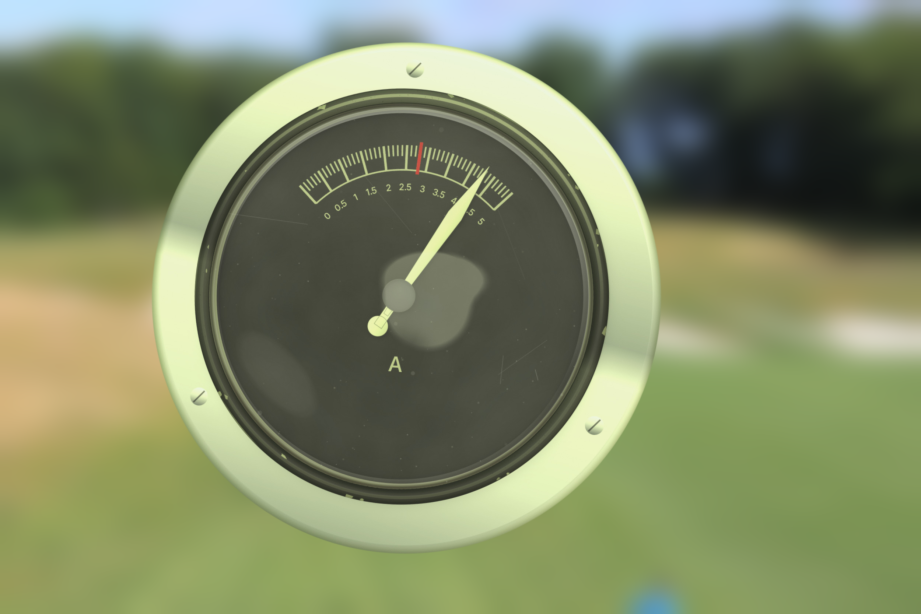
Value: 4.3A
